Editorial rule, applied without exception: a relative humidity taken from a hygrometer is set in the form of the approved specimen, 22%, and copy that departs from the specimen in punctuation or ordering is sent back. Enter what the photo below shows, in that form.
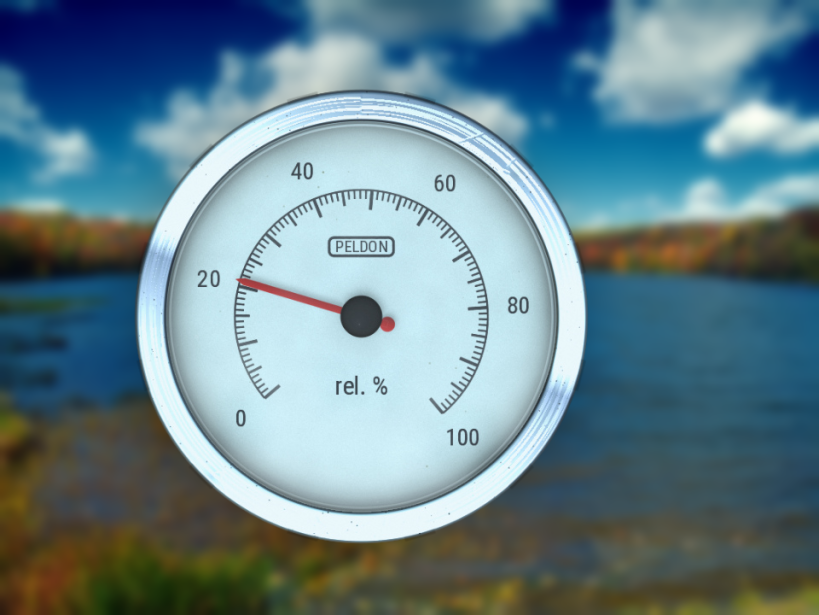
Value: 21%
